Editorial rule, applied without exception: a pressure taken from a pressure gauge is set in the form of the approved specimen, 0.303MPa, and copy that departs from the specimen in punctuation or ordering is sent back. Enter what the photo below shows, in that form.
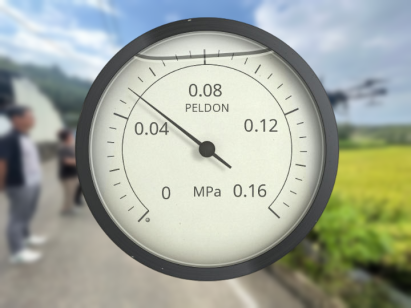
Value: 0.05MPa
